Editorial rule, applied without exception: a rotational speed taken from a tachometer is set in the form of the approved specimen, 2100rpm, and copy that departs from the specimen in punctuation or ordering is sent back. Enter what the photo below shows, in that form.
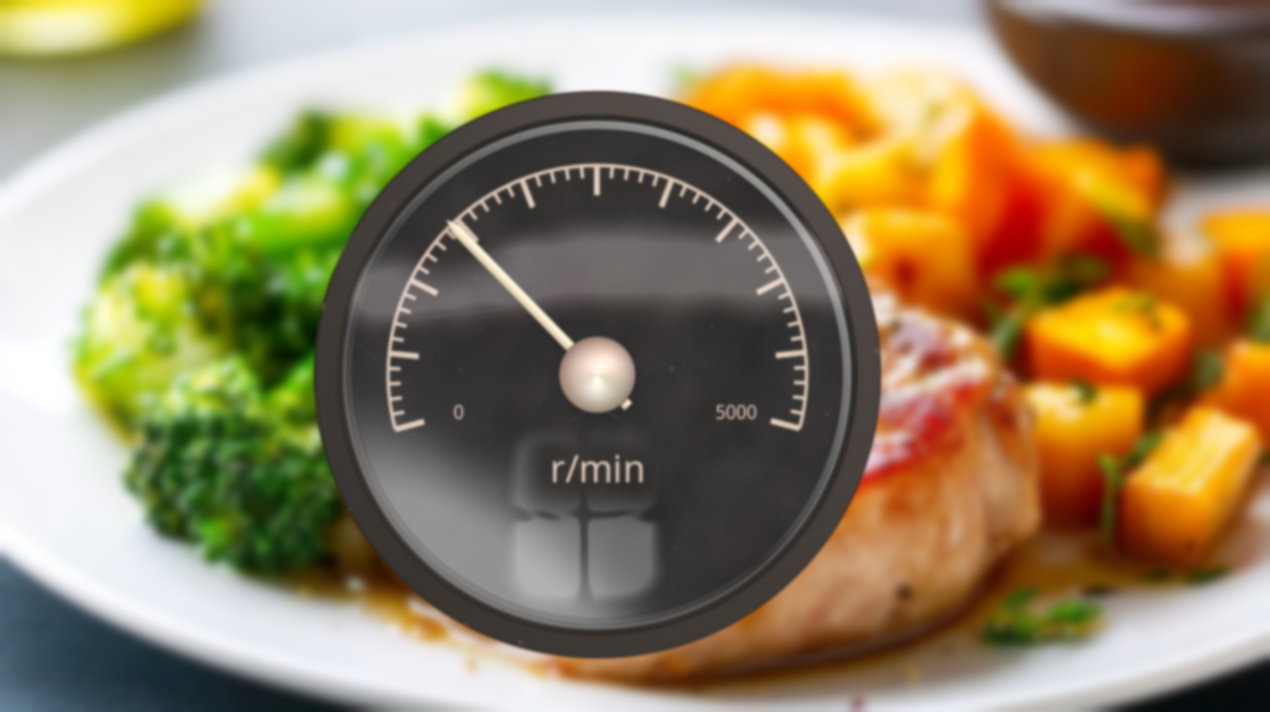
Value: 1450rpm
